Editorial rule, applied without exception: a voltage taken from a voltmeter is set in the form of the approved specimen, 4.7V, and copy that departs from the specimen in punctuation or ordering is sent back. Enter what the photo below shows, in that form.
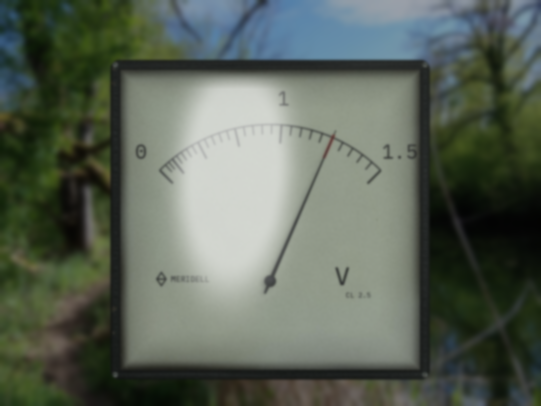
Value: 1.25V
